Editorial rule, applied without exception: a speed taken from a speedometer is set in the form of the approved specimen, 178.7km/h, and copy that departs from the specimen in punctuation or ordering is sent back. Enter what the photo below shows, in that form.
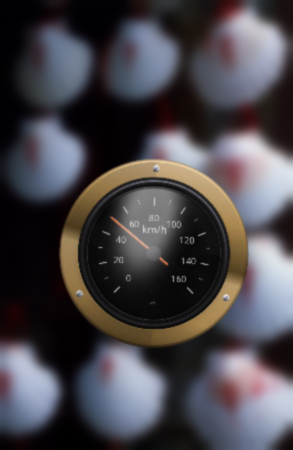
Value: 50km/h
